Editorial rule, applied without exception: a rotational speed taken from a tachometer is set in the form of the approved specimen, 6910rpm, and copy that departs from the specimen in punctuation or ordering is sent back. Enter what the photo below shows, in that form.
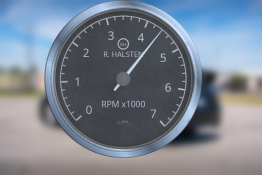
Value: 4400rpm
